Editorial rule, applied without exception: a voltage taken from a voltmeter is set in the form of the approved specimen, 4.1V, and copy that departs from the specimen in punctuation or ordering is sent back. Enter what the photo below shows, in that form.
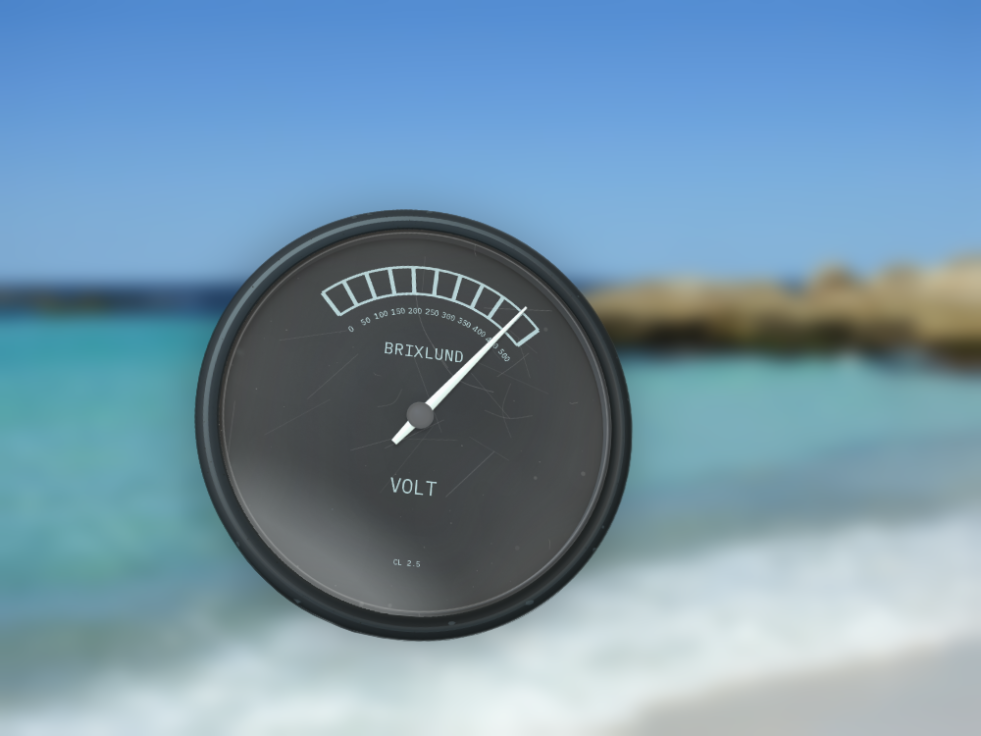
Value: 450V
